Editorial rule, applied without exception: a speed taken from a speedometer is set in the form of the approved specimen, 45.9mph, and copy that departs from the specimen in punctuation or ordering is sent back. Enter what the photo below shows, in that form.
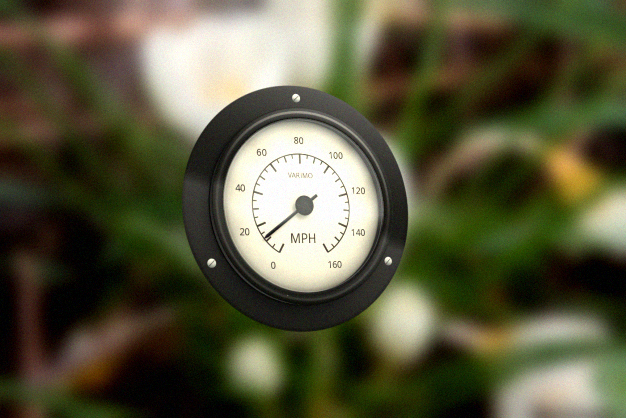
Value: 12.5mph
